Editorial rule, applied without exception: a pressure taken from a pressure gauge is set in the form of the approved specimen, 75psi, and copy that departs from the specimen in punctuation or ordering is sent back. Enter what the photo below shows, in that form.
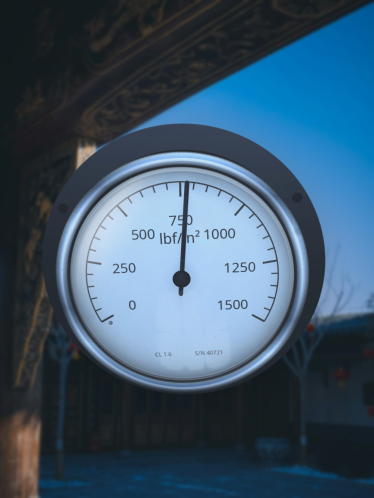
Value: 775psi
